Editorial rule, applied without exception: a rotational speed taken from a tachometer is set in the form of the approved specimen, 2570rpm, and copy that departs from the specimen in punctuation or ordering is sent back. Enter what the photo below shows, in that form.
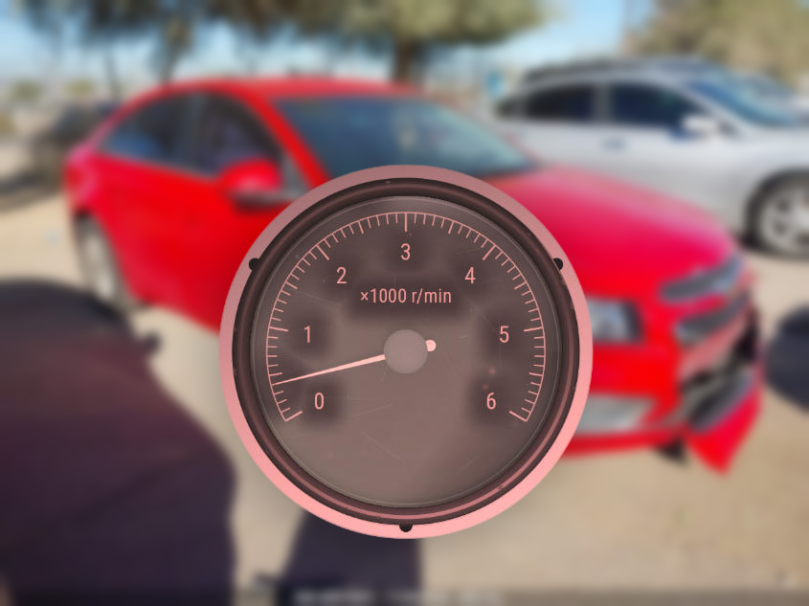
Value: 400rpm
